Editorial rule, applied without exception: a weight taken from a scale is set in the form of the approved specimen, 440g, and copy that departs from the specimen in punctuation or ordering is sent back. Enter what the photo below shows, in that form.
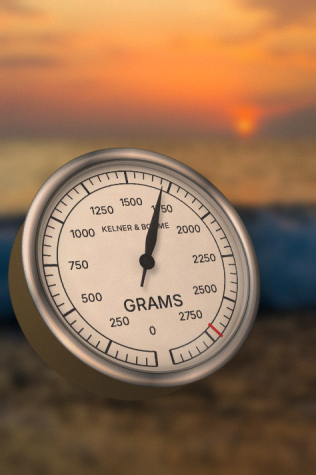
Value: 1700g
